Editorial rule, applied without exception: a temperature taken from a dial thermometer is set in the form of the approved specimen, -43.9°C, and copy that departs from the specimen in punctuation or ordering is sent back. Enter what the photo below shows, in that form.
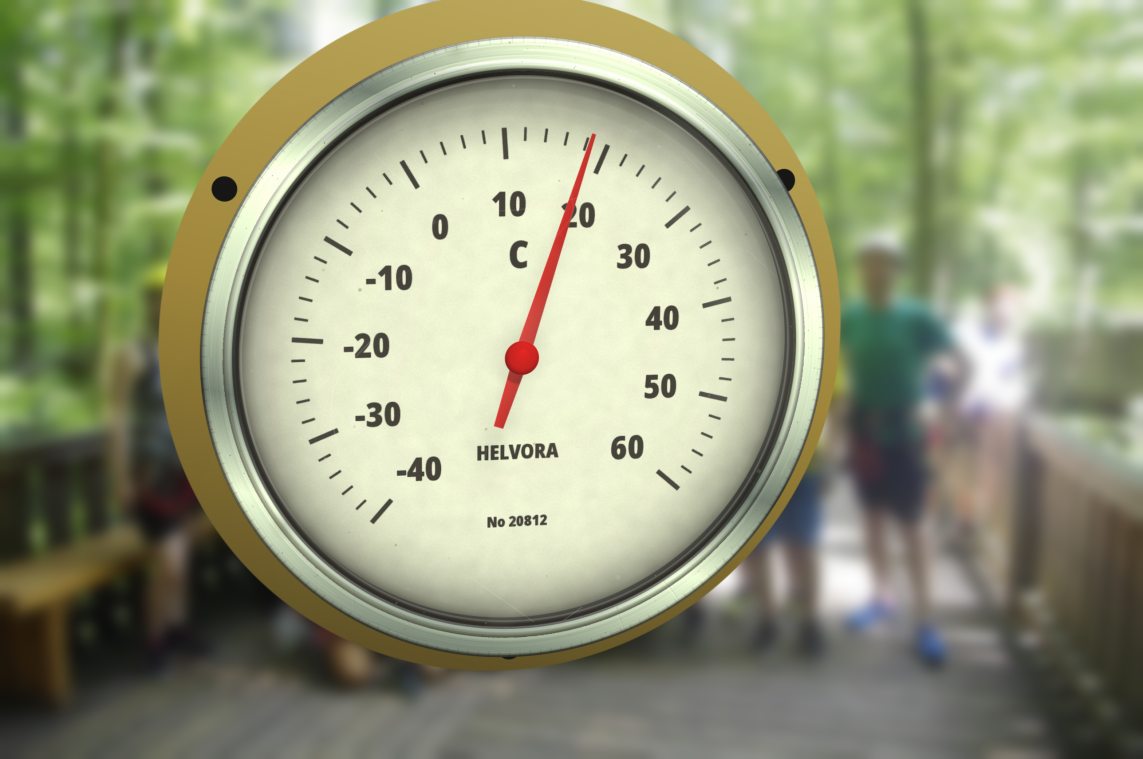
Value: 18°C
